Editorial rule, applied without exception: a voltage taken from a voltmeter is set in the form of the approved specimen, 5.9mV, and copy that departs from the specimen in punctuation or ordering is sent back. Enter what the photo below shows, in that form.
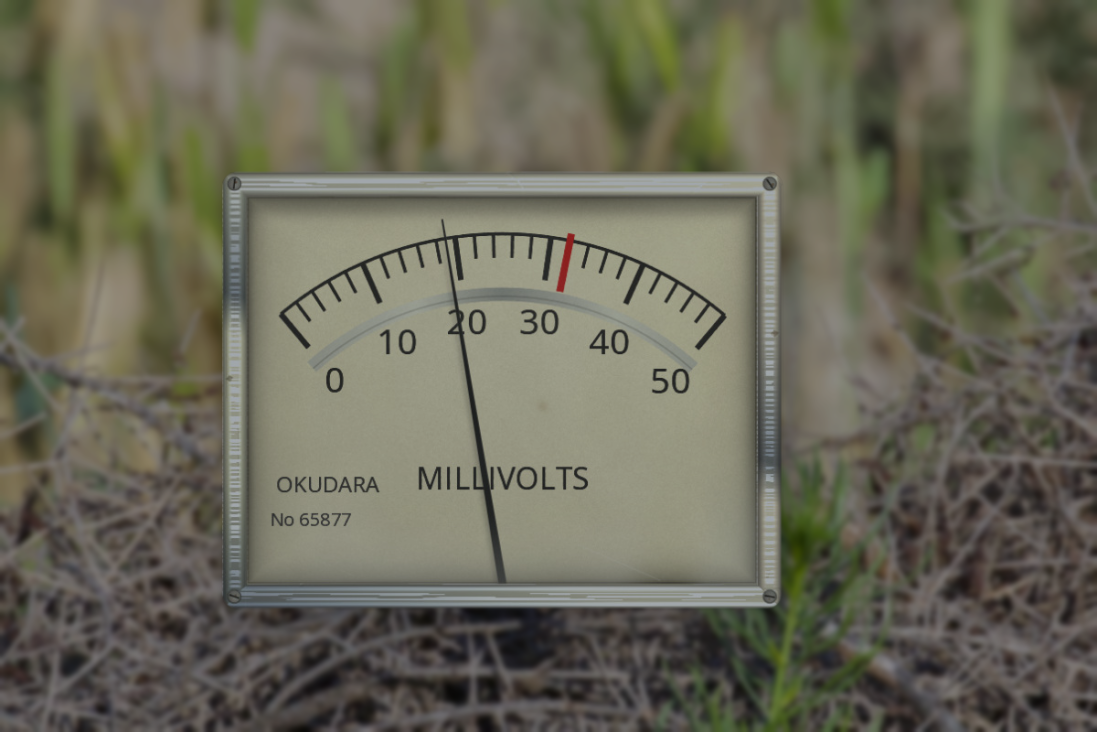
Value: 19mV
